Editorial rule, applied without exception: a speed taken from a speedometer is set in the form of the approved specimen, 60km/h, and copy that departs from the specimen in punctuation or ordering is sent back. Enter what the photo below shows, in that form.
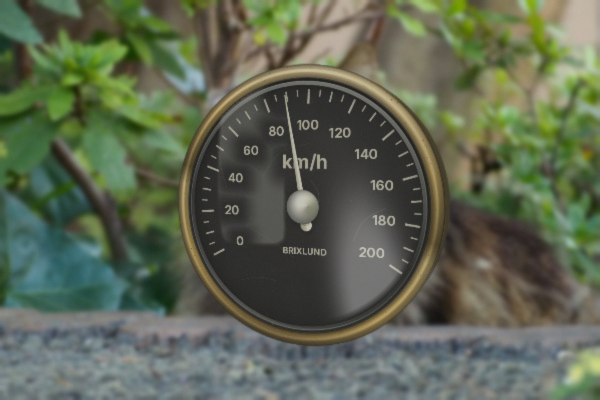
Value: 90km/h
